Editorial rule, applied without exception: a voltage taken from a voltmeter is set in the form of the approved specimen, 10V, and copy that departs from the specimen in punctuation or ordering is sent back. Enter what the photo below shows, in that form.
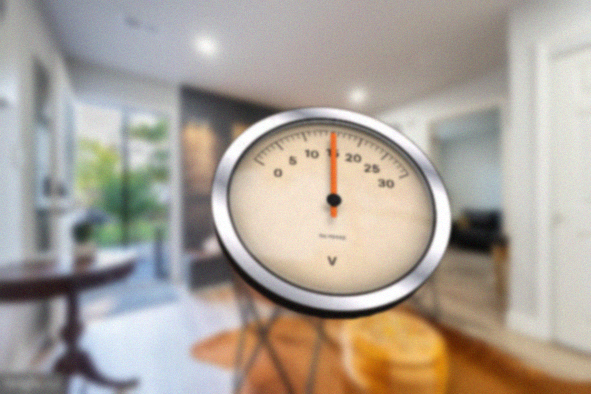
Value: 15V
